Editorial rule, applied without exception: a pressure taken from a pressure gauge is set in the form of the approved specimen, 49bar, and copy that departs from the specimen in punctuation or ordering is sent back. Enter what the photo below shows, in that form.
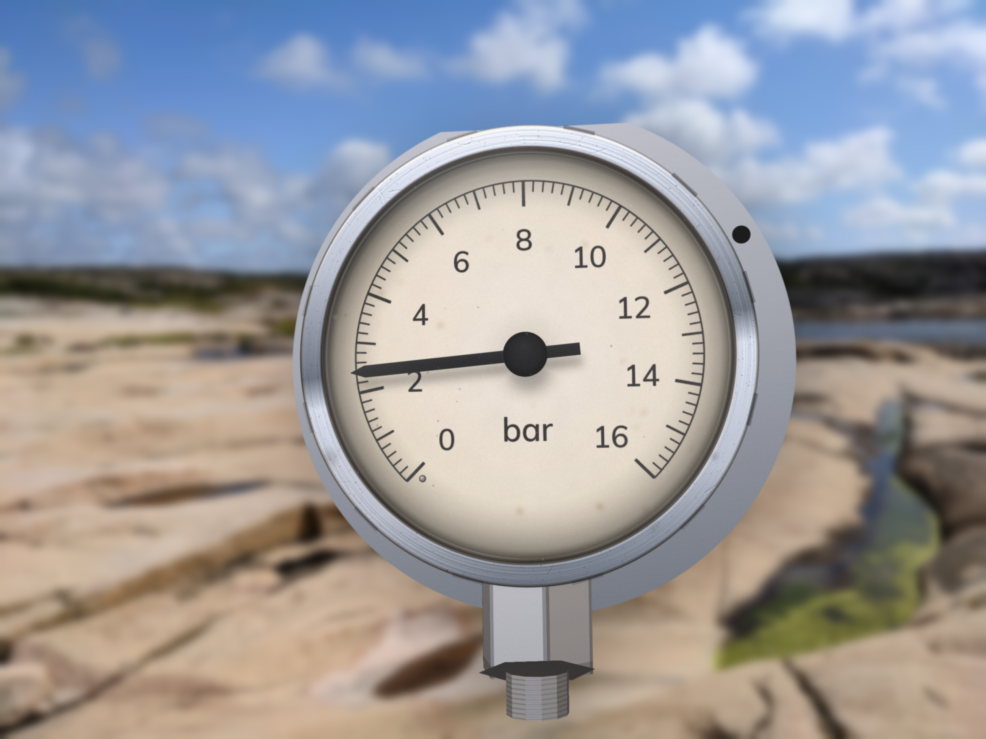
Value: 2.4bar
